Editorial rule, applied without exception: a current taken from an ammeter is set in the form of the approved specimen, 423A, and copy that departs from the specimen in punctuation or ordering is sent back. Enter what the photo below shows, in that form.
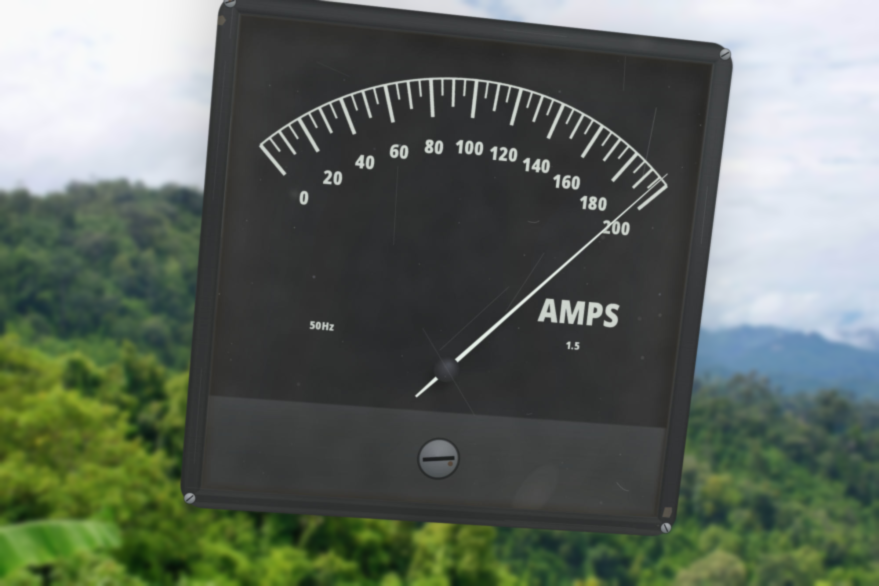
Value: 195A
